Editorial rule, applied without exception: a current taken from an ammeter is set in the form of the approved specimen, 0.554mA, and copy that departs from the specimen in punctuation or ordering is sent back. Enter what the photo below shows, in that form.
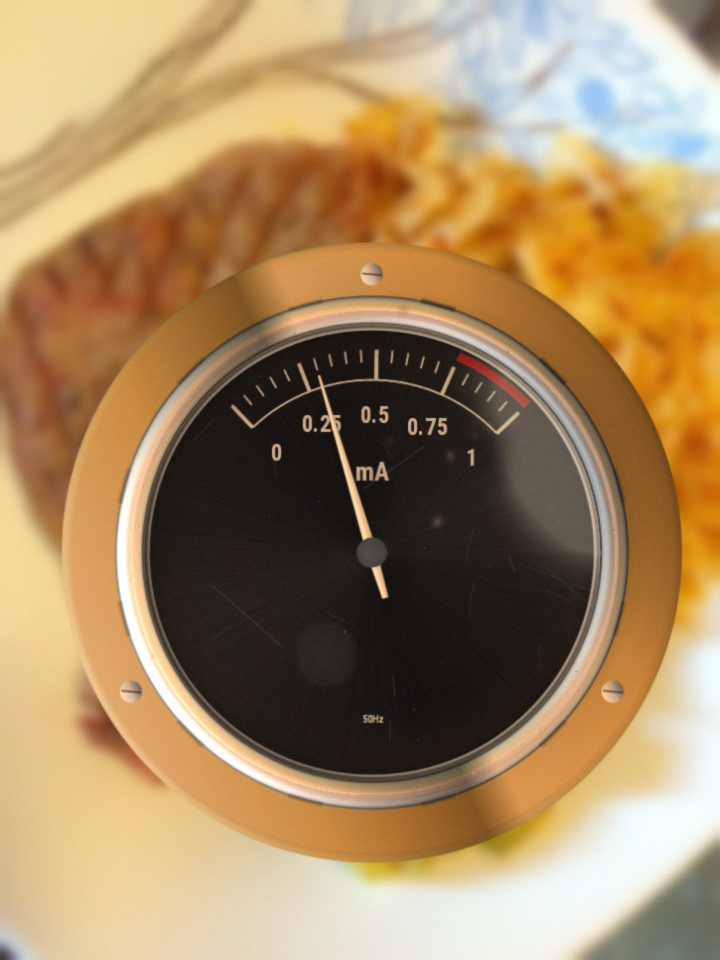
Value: 0.3mA
